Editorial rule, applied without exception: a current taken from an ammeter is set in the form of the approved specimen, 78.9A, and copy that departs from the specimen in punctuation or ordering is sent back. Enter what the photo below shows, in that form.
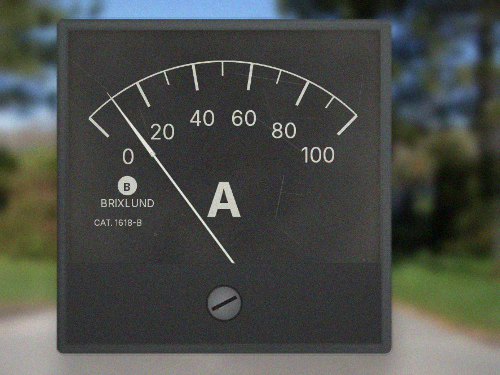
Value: 10A
